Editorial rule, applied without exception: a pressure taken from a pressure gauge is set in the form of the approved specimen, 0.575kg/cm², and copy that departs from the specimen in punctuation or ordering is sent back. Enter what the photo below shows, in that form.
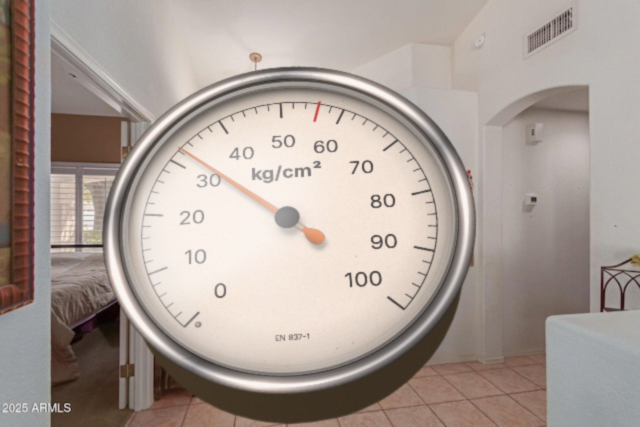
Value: 32kg/cm²
